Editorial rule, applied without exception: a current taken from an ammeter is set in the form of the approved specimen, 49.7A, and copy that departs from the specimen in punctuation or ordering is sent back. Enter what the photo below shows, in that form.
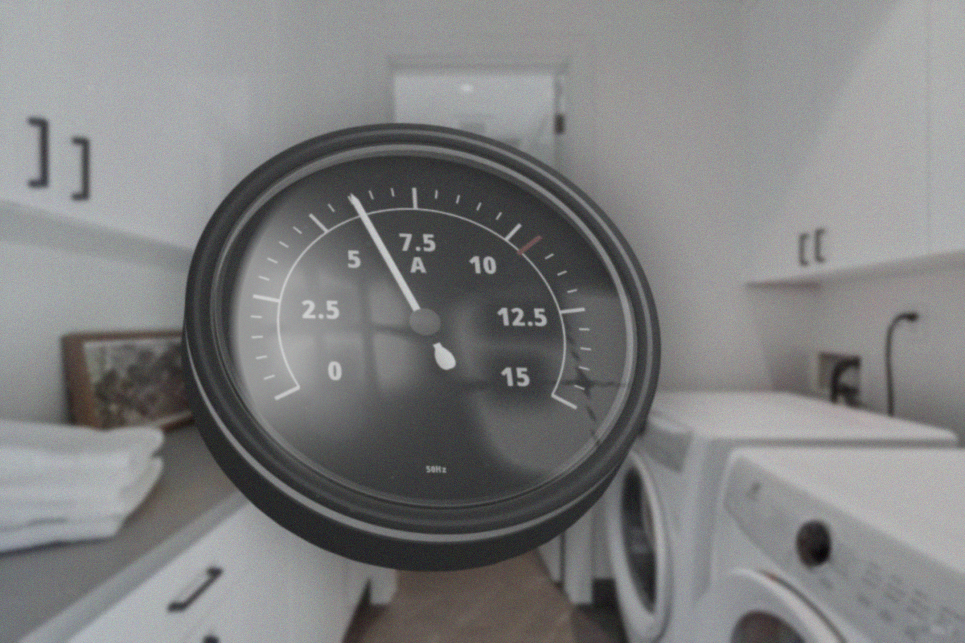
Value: 6A
